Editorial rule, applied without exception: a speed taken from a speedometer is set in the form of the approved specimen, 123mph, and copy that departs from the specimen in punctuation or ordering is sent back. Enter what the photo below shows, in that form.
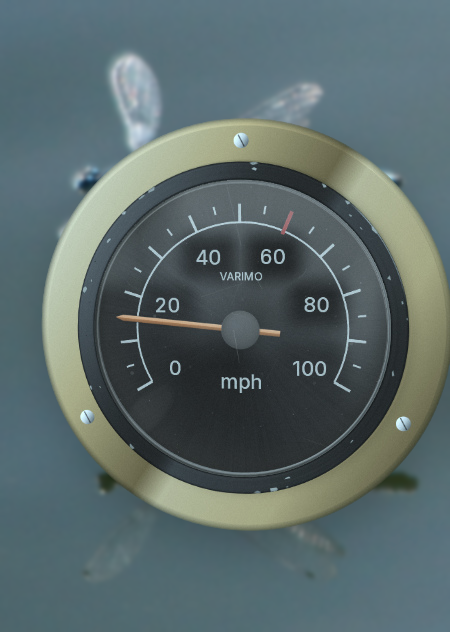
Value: 15mph
